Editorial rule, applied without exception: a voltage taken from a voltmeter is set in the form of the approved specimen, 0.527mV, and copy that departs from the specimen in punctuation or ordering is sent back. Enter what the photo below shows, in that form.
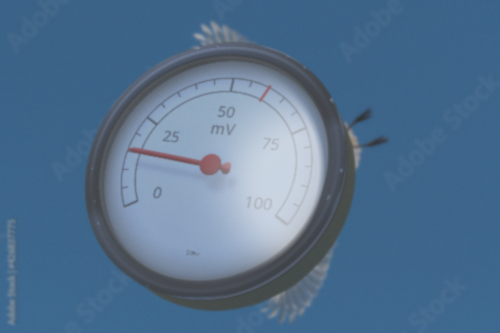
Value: 15mV
